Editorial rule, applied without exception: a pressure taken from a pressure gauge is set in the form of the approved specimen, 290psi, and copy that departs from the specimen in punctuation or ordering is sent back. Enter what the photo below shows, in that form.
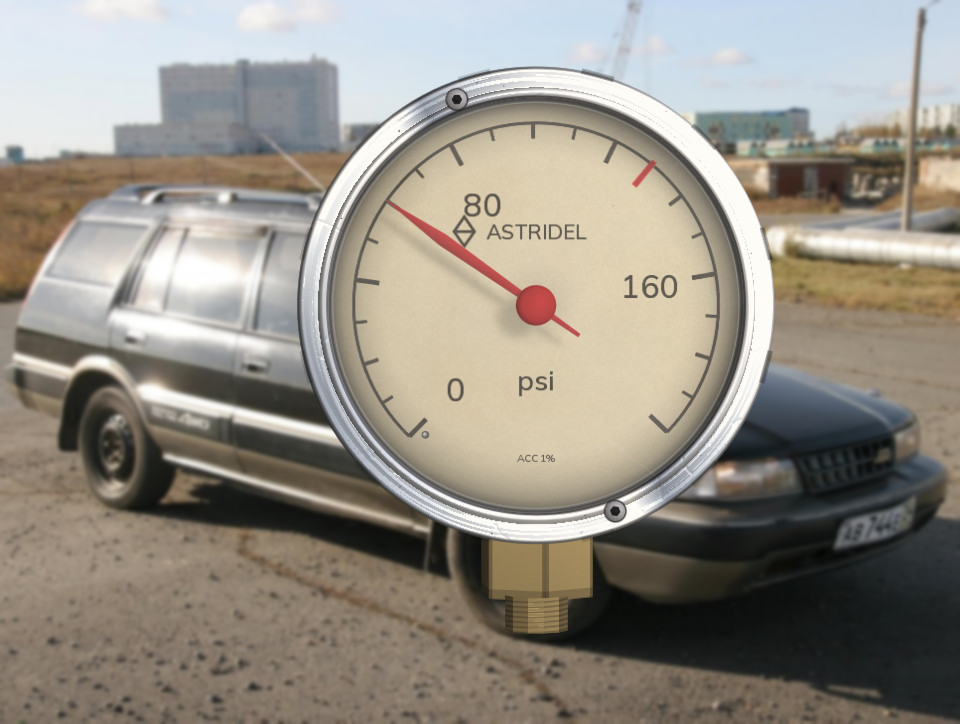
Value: 60psi
